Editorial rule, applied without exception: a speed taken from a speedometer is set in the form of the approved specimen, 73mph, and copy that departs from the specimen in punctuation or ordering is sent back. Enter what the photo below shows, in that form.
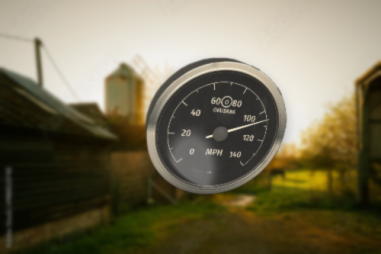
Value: 105mph
